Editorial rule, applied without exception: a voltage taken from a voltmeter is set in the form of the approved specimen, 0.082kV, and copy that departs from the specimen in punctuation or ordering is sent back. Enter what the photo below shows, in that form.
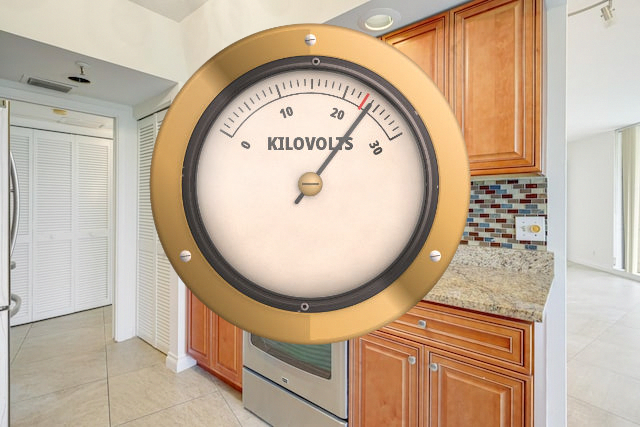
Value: 24kV
